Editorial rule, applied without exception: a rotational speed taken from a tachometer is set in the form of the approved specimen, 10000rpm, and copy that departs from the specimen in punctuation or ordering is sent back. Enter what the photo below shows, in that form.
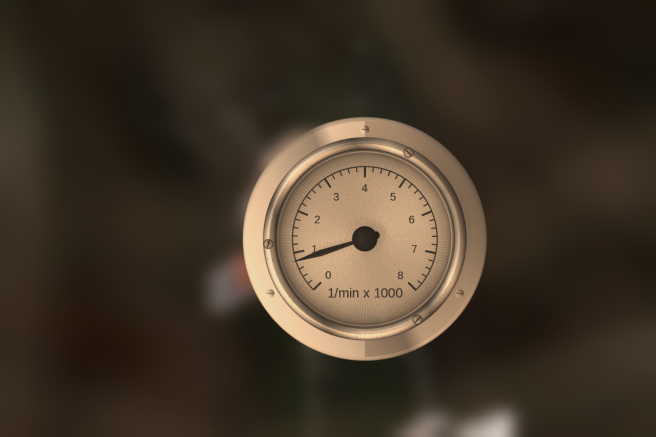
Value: 800rpm
